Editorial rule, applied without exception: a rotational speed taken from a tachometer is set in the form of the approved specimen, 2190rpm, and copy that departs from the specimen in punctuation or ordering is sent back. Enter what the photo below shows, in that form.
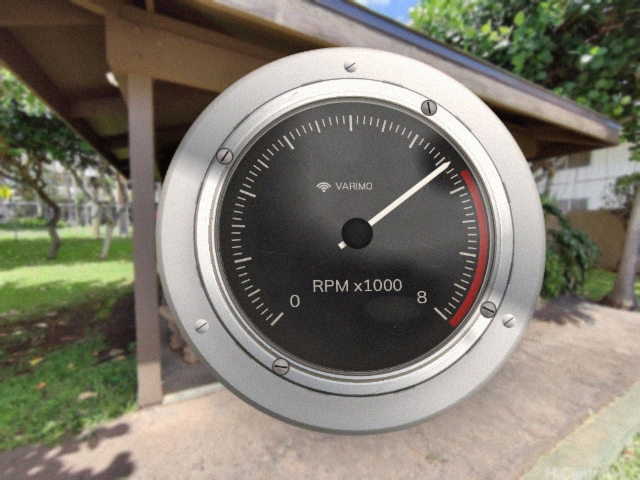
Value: 5600rpm
